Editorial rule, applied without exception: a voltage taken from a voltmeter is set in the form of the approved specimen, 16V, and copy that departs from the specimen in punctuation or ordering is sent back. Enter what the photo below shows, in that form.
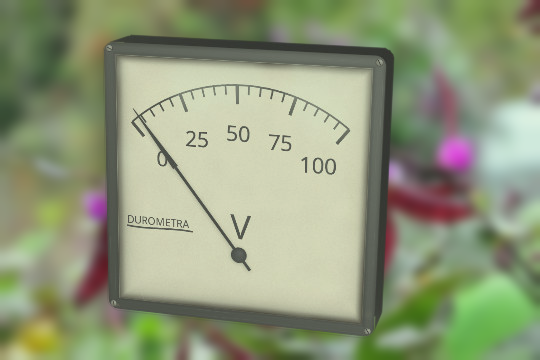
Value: 5V
